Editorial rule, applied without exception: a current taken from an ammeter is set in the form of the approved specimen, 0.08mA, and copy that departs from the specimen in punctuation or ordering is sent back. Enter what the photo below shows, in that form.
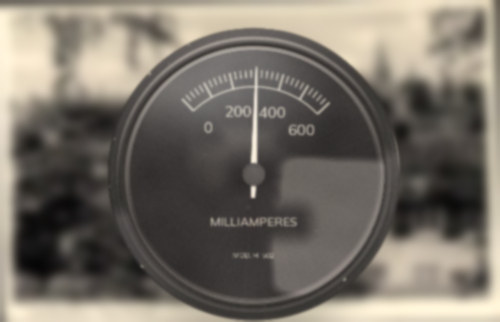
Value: 300mA
